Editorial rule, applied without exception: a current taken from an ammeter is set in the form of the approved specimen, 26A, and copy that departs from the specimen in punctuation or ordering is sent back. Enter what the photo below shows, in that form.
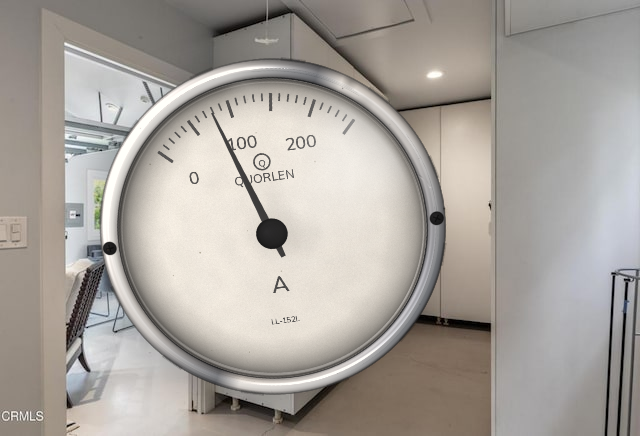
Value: 80A
